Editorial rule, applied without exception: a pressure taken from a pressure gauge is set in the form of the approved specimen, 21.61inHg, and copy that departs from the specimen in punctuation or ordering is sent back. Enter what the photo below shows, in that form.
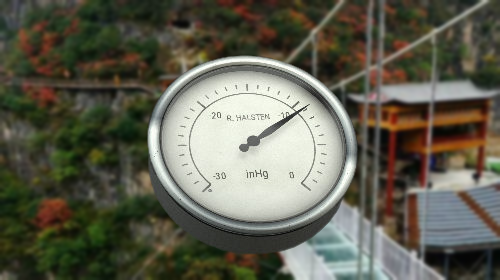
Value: -9inHg
